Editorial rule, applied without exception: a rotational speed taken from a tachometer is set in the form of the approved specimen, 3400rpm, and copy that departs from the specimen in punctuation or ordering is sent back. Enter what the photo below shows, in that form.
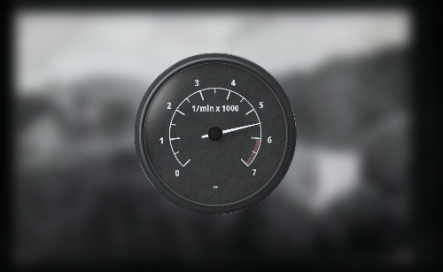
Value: 5500rpm
